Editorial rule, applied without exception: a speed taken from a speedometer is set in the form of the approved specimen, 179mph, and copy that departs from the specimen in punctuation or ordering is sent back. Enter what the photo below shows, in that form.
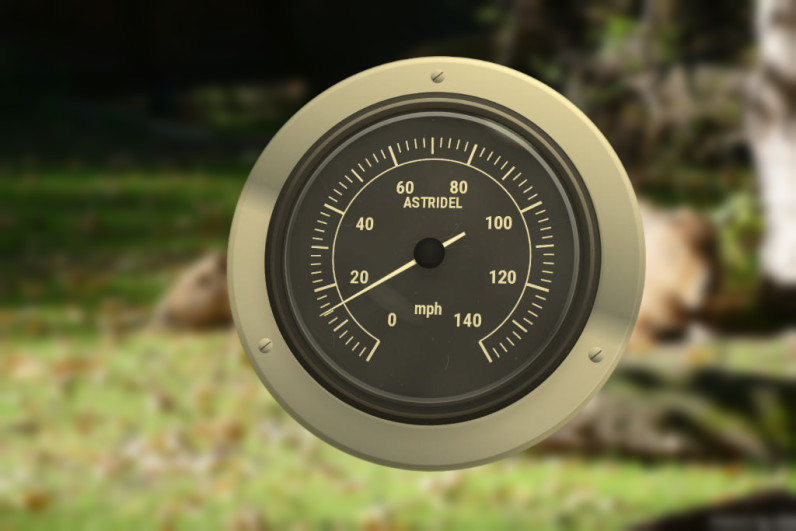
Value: 14mph
